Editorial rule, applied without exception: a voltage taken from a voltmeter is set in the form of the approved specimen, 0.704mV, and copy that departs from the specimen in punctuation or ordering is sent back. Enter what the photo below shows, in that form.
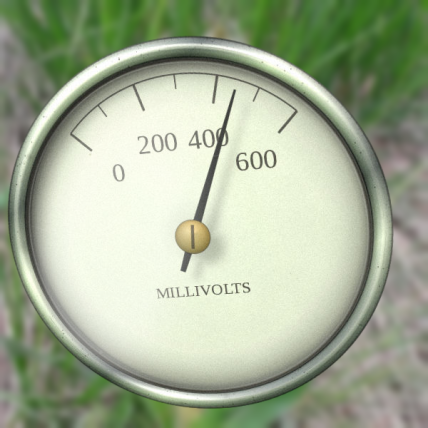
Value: 450mV
